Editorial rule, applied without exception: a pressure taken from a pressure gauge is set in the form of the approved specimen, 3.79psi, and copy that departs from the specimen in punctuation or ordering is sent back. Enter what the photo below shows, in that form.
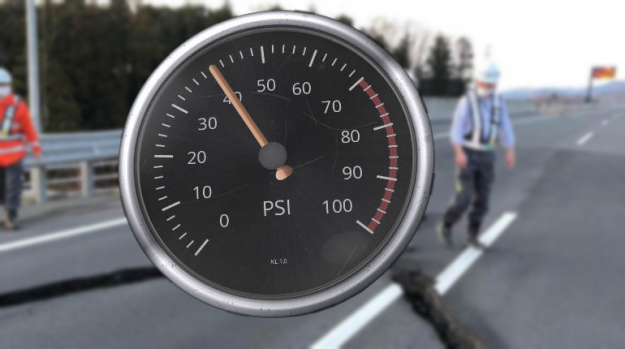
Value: 40psi
